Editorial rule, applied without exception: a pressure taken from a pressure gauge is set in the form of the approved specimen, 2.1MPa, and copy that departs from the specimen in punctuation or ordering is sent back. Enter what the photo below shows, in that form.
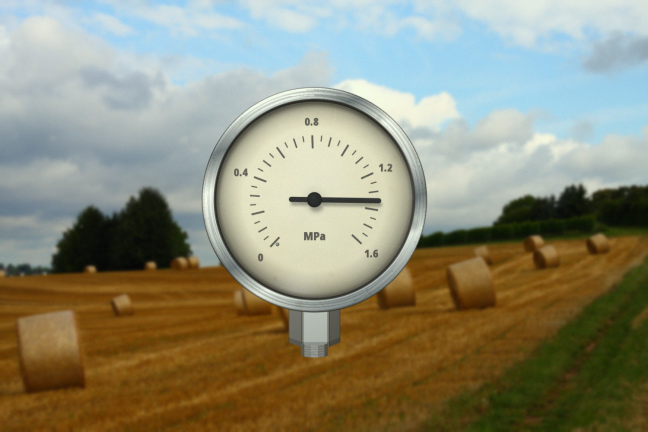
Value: 1.35MPa
